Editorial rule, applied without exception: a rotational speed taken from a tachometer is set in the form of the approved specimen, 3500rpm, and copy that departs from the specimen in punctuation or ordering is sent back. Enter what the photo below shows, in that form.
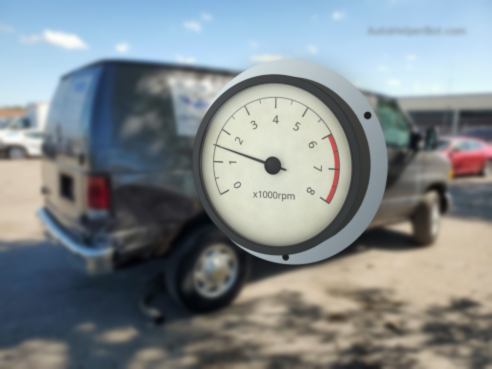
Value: 1500rpm
